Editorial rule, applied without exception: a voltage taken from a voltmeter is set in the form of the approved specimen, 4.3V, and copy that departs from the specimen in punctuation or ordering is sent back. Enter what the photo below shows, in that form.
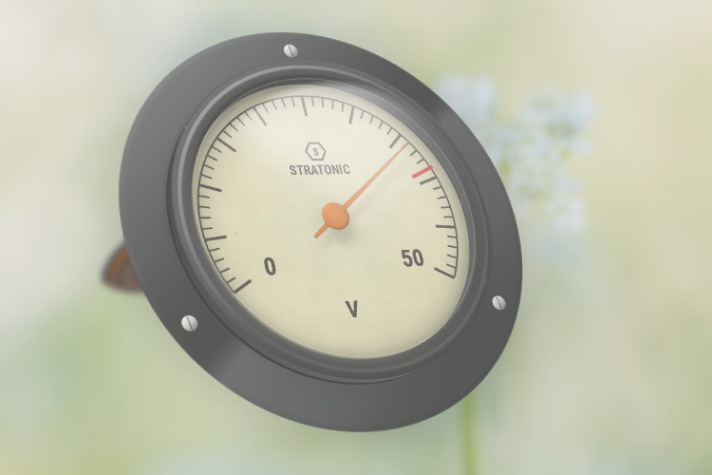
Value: 36V
